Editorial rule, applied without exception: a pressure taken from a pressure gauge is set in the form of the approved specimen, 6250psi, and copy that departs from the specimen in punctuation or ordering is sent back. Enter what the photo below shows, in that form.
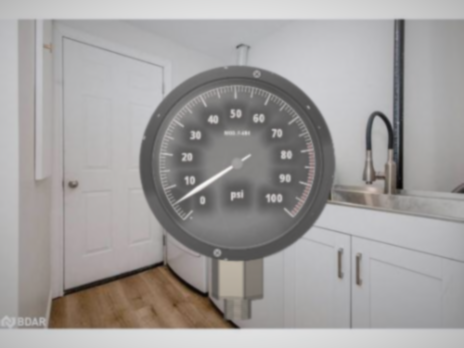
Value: 5psi
